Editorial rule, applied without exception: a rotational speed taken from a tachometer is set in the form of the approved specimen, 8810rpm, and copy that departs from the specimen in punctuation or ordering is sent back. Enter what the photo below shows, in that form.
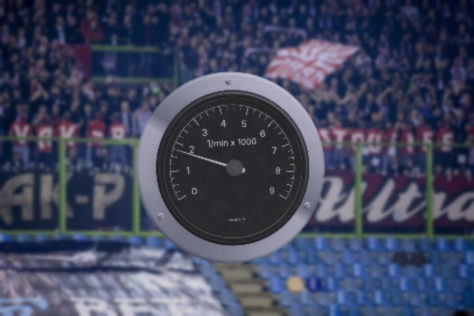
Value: 1750rpm
